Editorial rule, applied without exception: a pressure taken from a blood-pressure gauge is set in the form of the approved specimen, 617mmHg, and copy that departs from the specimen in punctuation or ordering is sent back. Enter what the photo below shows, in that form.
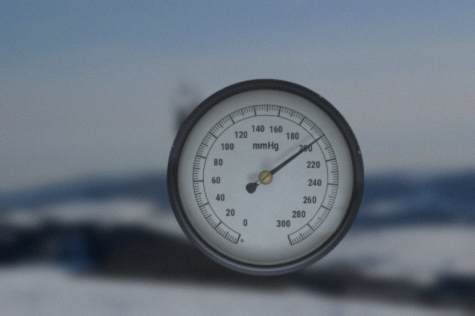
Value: 200mmHg
